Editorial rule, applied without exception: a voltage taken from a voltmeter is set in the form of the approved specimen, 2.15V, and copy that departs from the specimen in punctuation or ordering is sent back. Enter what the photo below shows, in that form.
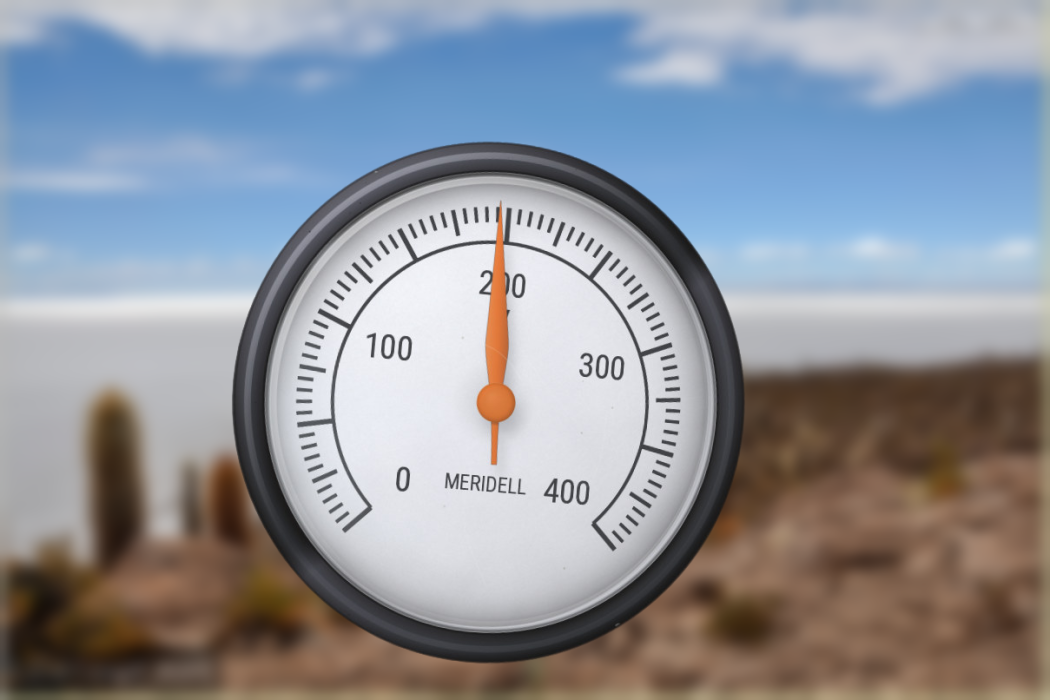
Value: 195V
